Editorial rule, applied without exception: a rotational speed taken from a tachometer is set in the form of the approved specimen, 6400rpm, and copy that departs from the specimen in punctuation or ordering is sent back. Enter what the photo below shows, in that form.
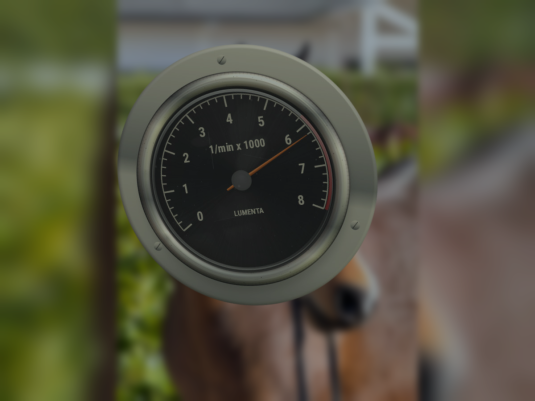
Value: 6200rpm
